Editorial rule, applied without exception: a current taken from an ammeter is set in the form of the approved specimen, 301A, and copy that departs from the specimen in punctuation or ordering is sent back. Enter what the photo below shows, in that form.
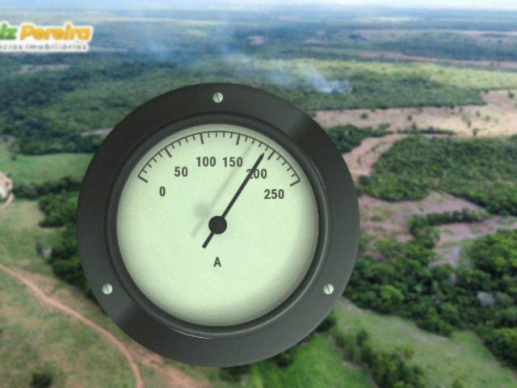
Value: 190A
